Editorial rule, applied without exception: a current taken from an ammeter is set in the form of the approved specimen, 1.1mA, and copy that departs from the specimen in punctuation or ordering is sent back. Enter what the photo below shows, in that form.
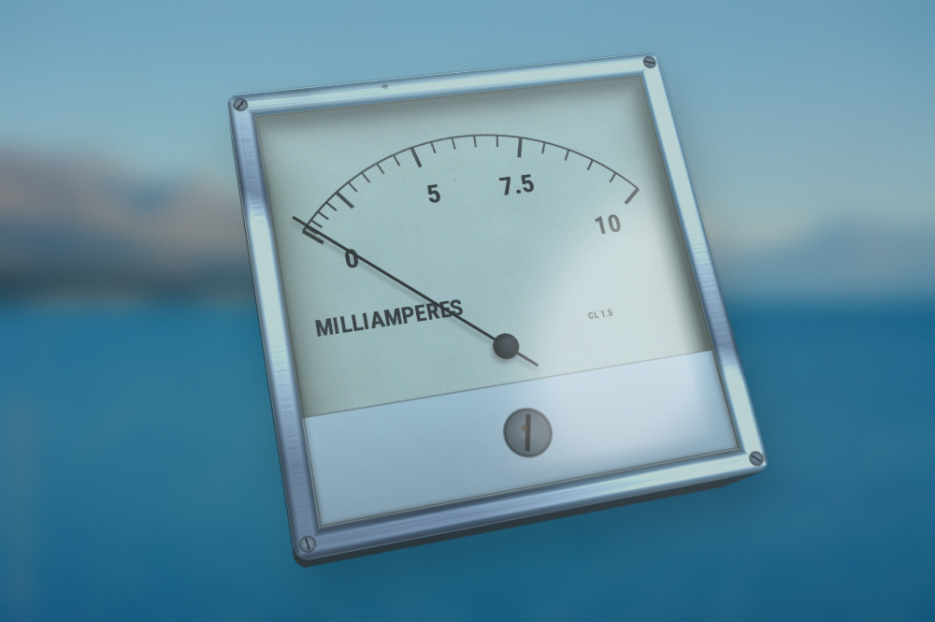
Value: 0.5mA
